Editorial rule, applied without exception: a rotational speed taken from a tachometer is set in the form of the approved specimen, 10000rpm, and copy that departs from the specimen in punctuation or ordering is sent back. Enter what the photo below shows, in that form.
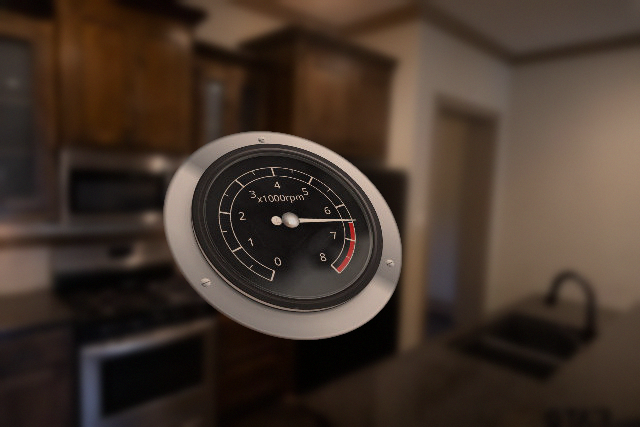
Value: 6500rpm
